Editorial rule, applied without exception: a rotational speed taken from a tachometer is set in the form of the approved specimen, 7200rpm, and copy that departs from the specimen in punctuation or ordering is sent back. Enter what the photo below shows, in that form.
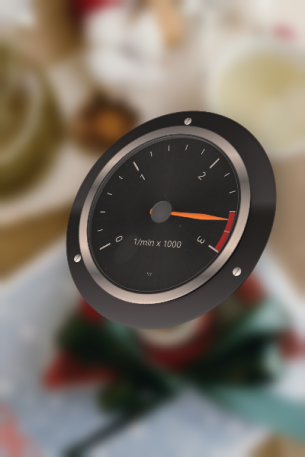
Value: 2700rpm
